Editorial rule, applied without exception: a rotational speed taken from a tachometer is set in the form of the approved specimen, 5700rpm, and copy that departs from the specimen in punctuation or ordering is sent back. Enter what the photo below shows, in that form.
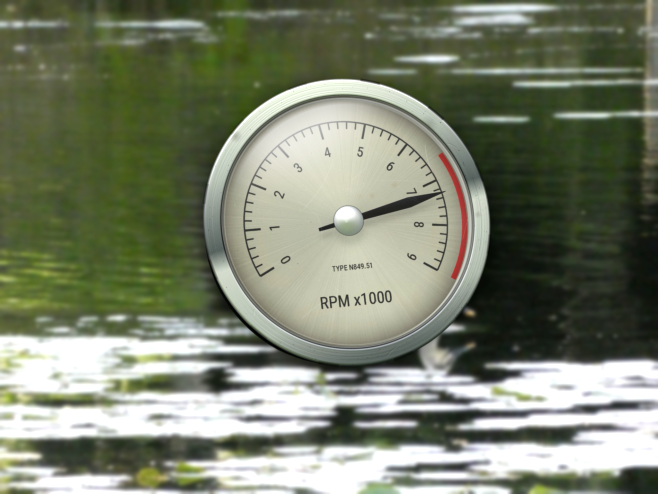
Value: 7300rpm
